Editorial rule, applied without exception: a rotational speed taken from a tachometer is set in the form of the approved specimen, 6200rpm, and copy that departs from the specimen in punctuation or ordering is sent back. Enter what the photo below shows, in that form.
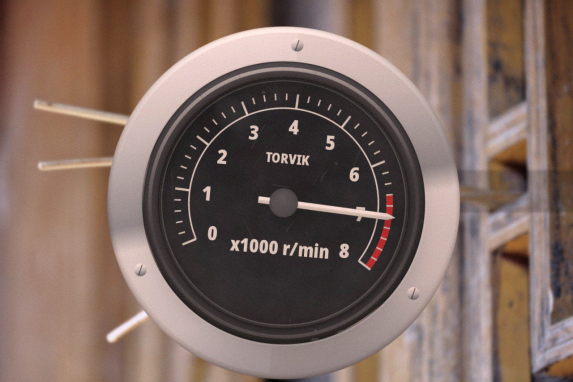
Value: 7000rpm
